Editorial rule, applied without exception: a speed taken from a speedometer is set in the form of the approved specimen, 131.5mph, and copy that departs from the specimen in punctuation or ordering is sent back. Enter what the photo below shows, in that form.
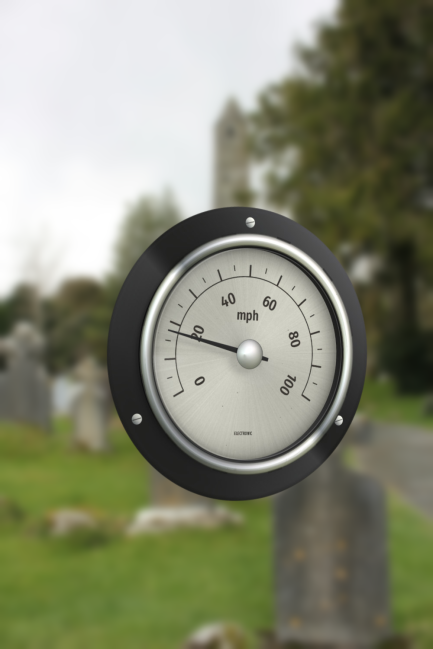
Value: 17.5mph
